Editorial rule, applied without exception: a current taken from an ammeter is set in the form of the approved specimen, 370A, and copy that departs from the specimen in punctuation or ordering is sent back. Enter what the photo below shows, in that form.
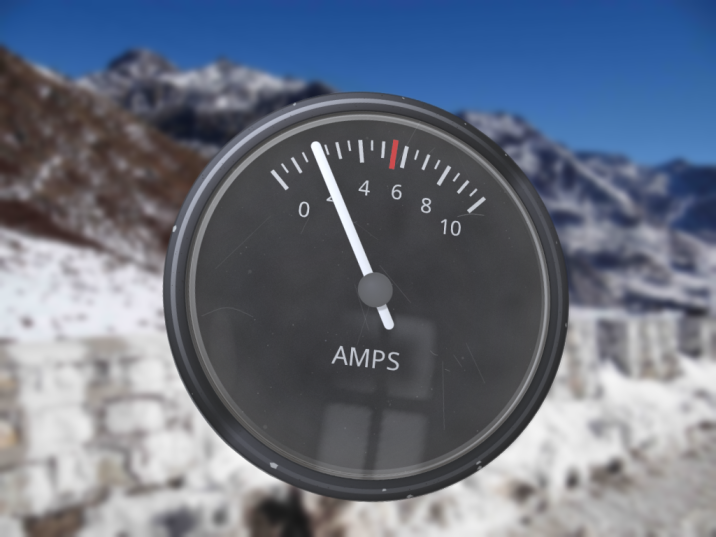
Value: 2A
